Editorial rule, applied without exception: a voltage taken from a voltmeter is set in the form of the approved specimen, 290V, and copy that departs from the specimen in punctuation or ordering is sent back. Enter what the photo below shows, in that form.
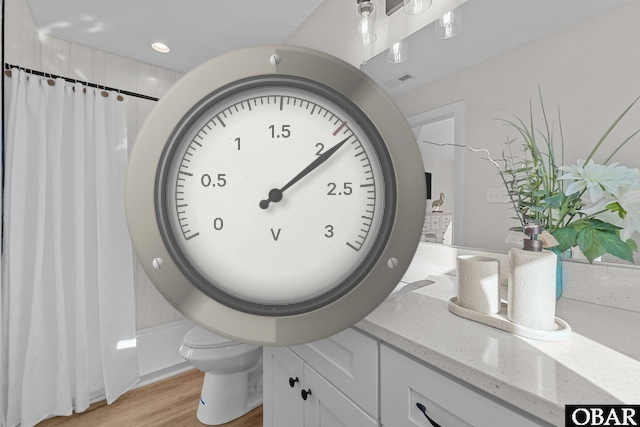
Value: 2.1V
